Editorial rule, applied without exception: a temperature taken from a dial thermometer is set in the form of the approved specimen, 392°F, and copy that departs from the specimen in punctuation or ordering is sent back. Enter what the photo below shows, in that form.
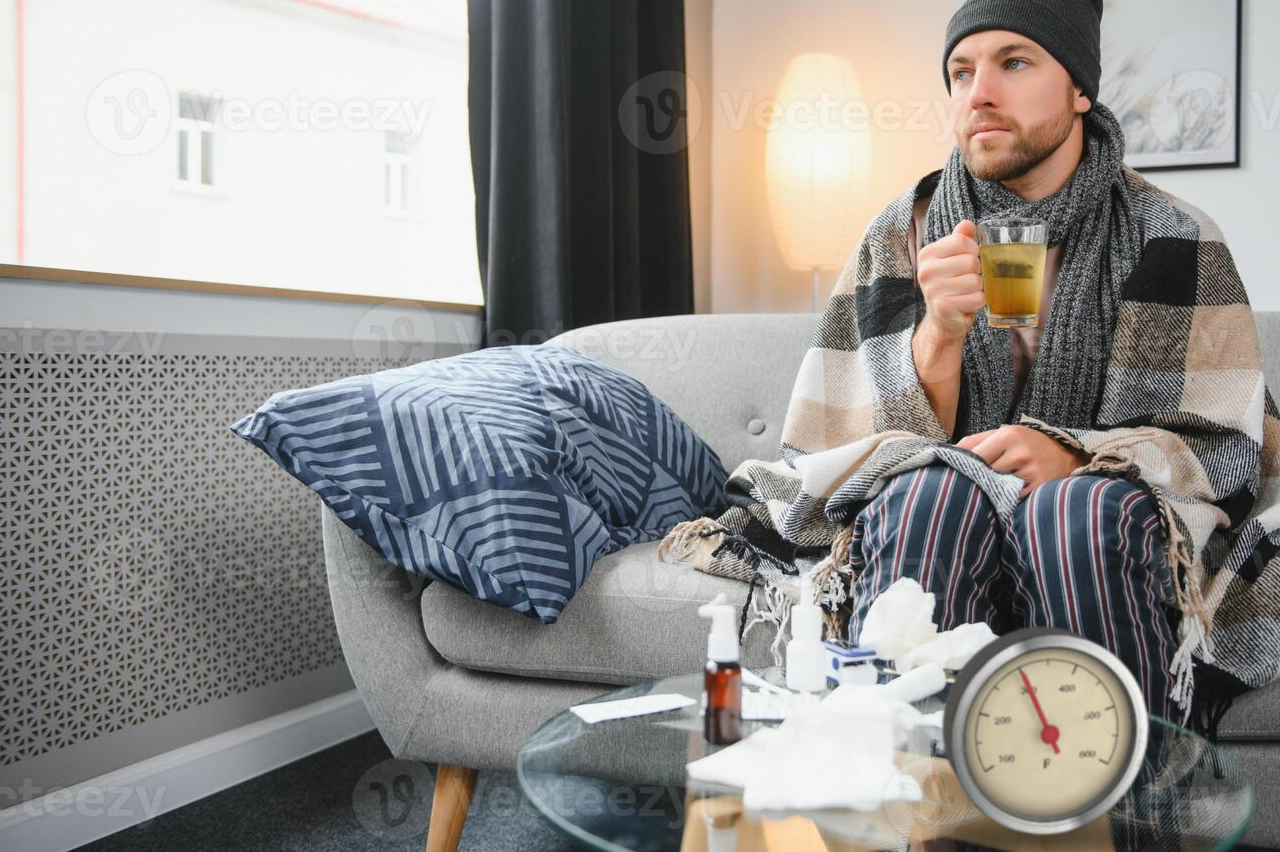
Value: 300°F
